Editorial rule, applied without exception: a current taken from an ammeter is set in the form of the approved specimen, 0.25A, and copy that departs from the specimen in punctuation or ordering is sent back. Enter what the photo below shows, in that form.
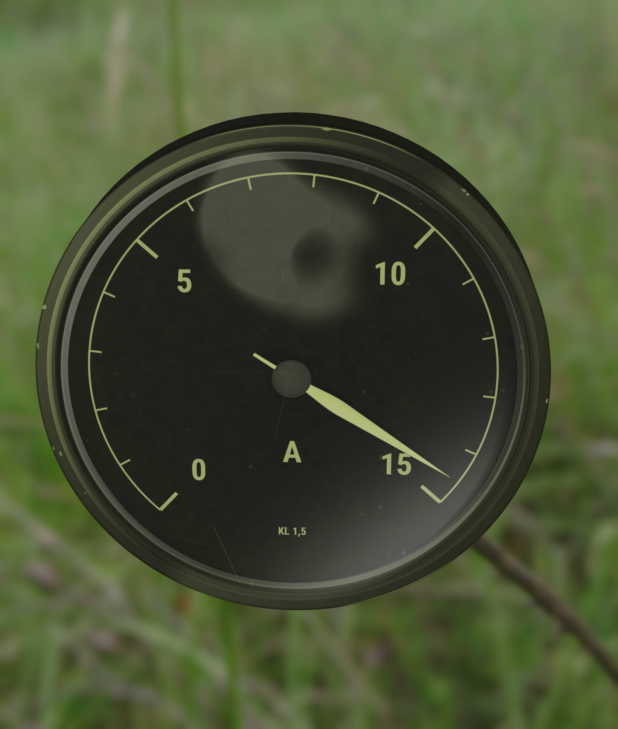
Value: 14.5A
